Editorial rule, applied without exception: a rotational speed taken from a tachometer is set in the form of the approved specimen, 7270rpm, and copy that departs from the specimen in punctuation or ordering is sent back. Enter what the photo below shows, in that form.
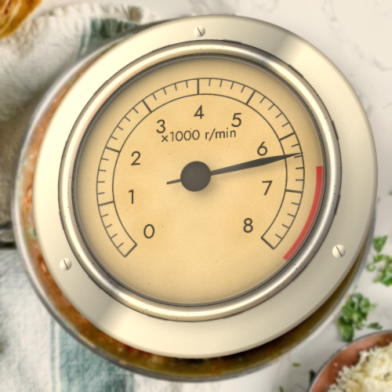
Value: 6400rpm
